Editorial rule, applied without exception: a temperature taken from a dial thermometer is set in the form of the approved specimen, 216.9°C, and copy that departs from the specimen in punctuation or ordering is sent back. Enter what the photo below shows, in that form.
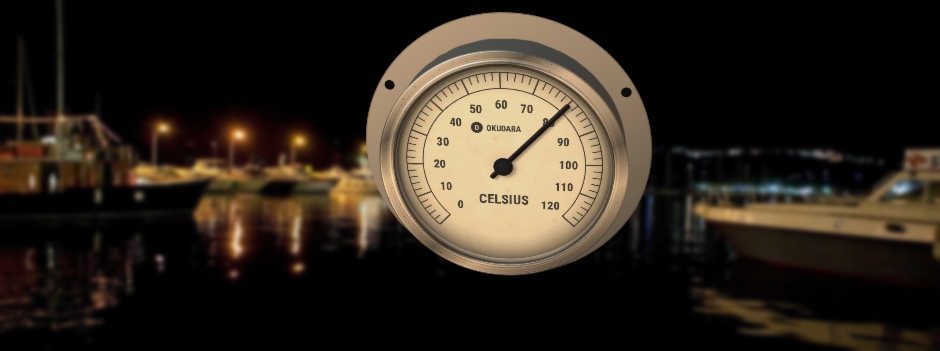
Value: 80°C
